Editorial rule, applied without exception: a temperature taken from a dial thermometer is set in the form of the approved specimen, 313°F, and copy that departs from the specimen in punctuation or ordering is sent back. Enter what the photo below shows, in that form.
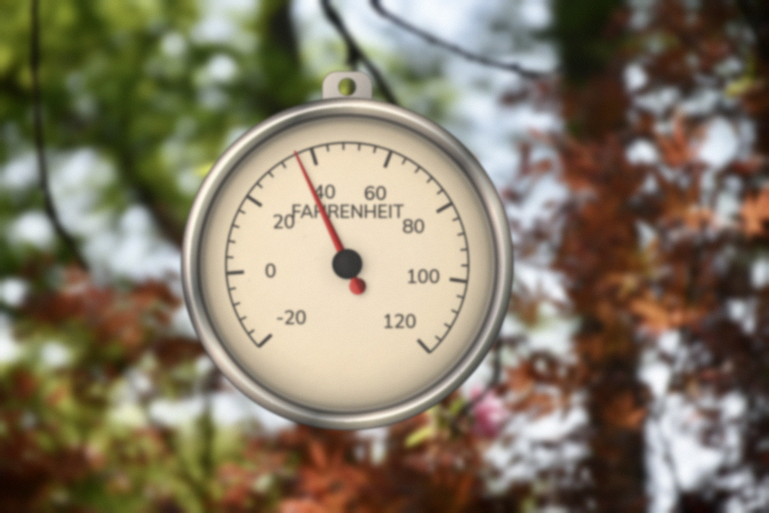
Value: 36°F
